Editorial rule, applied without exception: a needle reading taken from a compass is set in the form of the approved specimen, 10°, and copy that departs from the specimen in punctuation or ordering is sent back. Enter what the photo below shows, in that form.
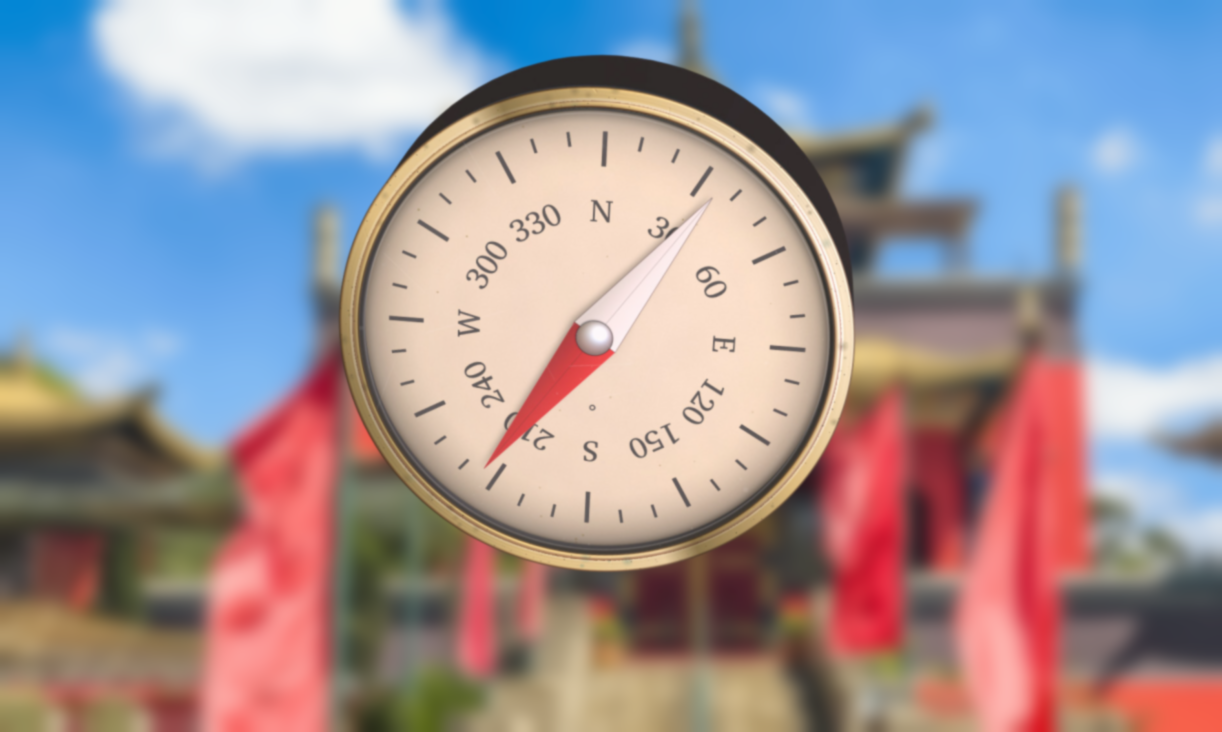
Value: 215°
